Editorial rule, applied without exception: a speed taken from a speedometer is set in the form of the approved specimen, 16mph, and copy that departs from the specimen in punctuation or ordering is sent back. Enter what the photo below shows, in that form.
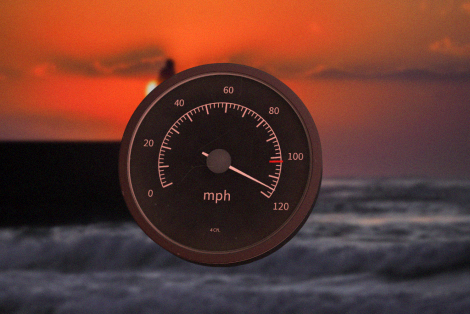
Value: 116mph
